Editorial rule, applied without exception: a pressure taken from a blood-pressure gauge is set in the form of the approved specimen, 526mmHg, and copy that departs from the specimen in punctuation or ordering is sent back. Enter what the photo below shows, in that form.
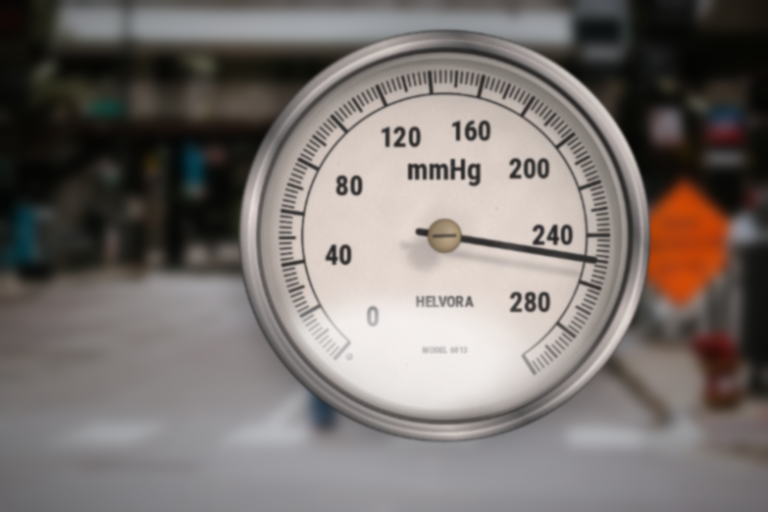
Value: 250mmHg
